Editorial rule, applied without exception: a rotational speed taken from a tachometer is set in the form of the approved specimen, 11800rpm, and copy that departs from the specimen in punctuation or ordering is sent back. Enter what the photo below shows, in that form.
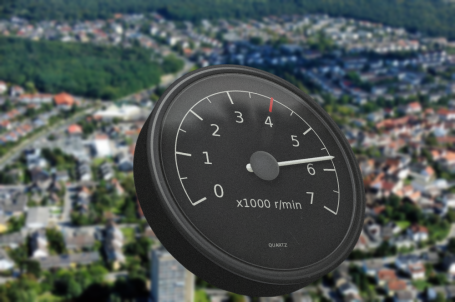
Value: 5750rpm
